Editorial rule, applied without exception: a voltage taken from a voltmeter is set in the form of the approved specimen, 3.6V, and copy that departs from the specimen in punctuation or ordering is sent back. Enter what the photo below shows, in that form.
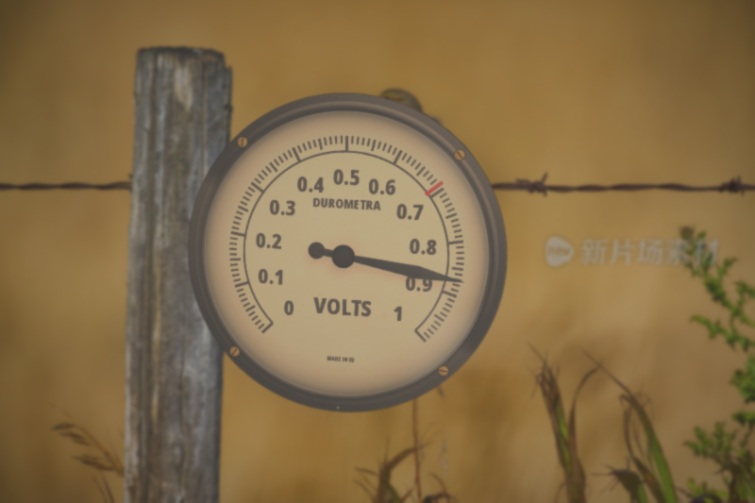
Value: 0.87V
